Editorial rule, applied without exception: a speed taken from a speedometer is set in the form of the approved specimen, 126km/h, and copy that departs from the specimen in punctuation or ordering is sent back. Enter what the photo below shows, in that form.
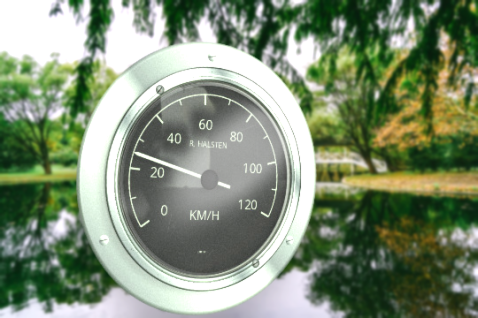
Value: 25km/h
